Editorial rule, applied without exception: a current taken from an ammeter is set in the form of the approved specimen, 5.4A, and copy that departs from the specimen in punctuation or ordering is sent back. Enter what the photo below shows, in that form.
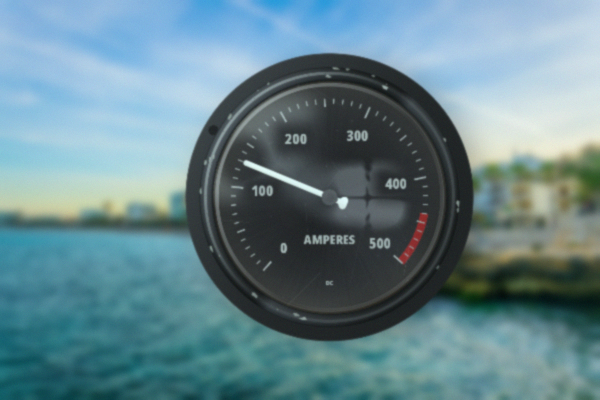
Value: 130A
